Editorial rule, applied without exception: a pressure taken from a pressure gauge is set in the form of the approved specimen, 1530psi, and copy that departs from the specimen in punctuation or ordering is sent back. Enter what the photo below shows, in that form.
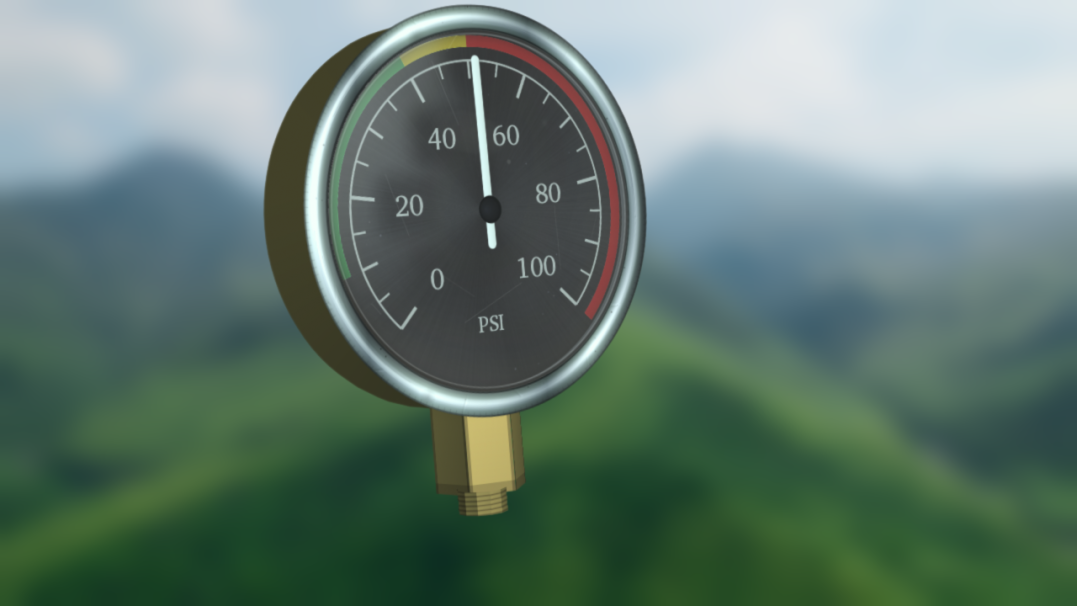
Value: 50psi
